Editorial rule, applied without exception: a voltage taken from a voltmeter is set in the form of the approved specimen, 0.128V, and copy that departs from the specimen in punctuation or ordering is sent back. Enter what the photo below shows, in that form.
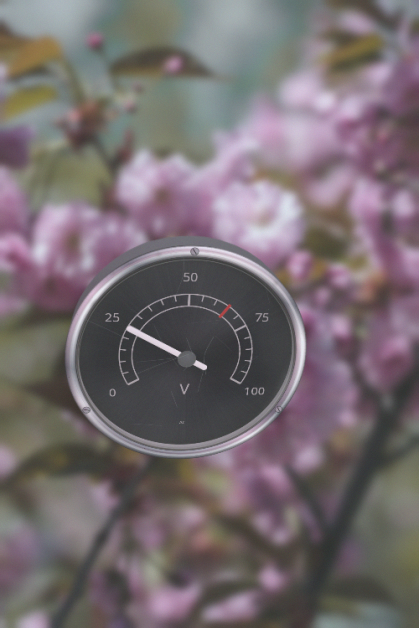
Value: 25V
